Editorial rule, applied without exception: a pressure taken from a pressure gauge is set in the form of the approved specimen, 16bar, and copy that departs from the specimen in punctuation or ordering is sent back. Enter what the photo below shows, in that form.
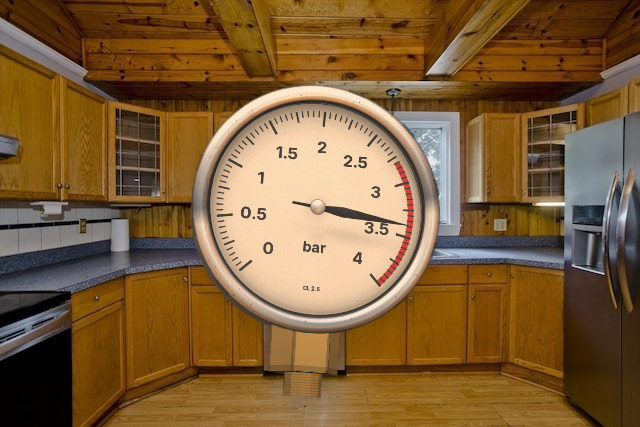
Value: 3.4bar
